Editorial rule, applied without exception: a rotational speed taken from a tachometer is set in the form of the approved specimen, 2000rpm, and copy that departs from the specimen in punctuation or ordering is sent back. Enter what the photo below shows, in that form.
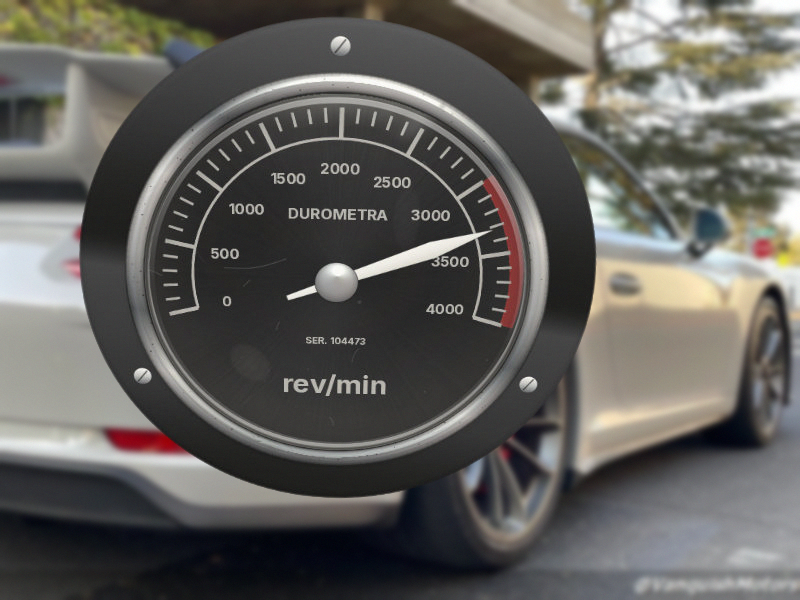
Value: 3300rpm
